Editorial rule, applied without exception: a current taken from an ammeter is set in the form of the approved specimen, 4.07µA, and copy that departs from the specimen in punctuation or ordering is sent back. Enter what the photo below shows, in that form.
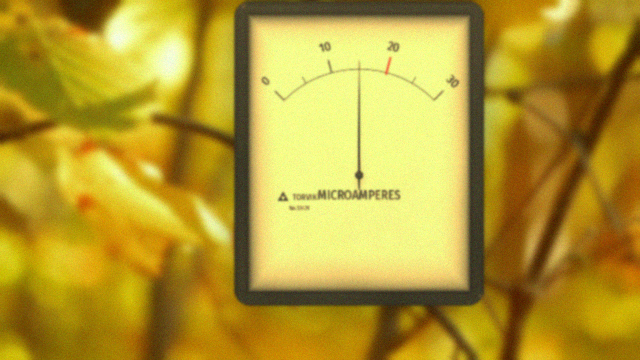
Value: 15µA
